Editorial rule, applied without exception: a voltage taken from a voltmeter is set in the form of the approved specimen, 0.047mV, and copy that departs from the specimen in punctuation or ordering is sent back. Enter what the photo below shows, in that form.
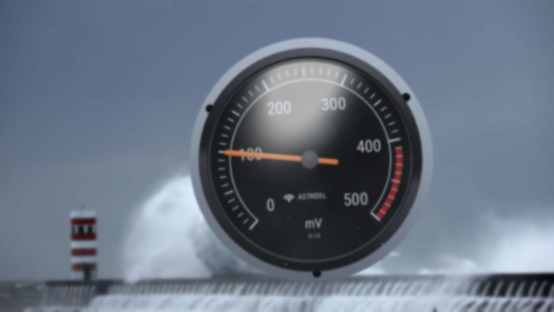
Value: 100mV
